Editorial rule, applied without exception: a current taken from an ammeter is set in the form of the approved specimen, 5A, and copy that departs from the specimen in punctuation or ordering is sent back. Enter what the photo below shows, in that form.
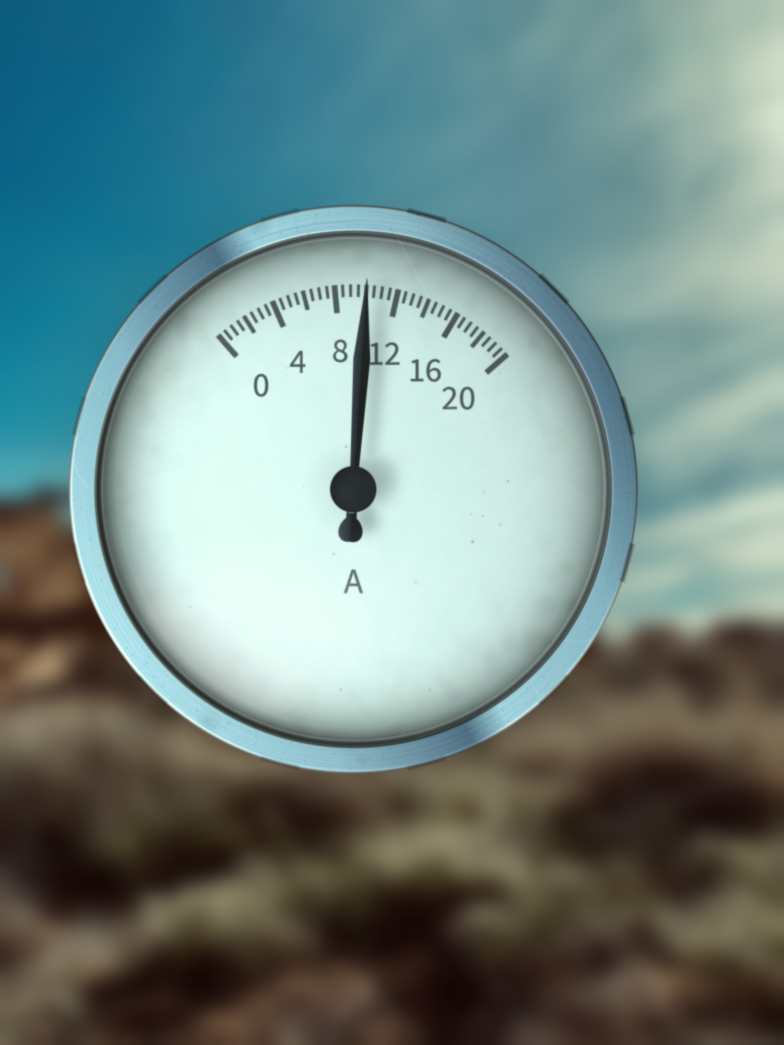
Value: 10A
